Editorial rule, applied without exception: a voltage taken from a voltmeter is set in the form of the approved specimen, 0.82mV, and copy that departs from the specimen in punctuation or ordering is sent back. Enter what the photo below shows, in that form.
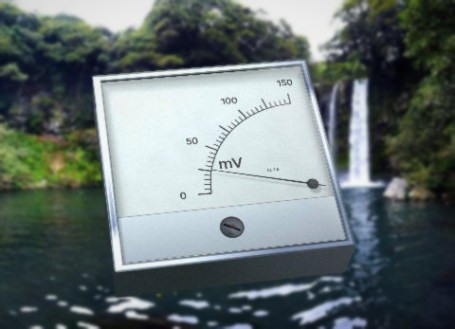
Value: 25mV
